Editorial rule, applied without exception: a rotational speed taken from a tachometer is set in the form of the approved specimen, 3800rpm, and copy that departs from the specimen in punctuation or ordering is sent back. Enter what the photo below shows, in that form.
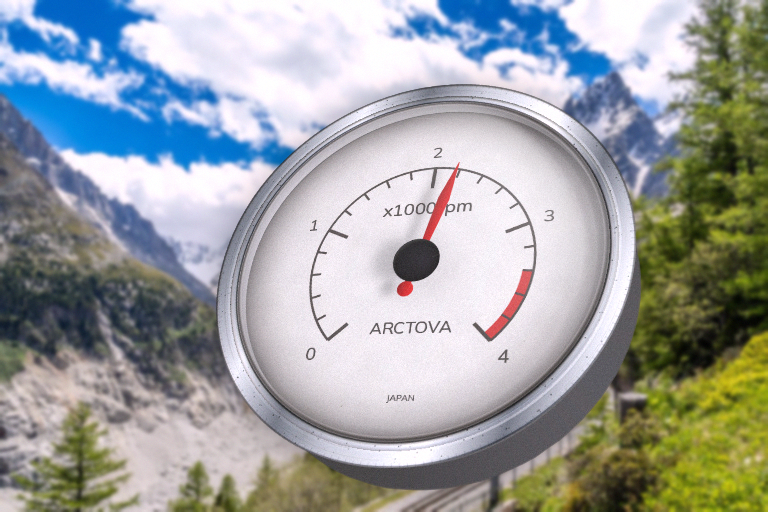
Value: 2200rpm
